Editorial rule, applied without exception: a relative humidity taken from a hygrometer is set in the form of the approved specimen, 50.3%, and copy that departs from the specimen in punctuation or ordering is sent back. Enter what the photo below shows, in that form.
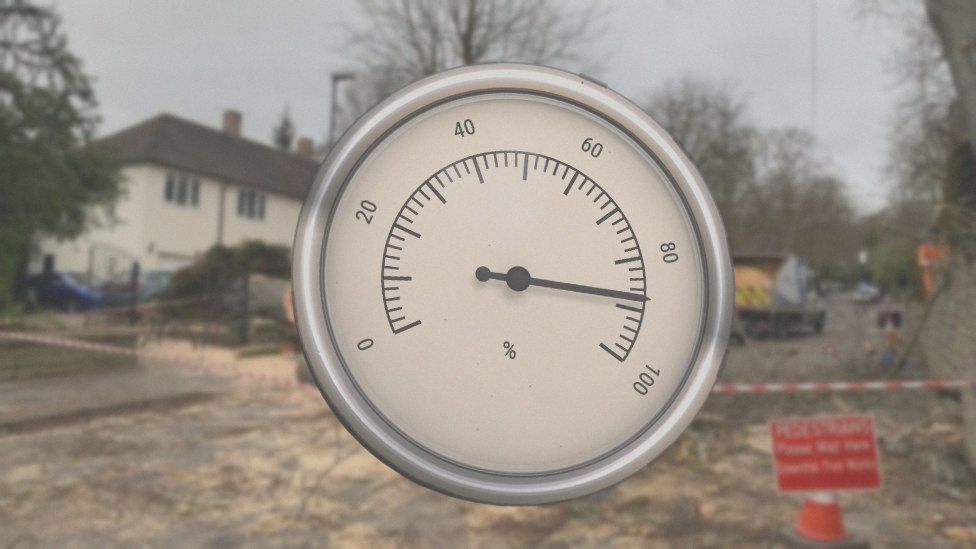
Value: 88%
